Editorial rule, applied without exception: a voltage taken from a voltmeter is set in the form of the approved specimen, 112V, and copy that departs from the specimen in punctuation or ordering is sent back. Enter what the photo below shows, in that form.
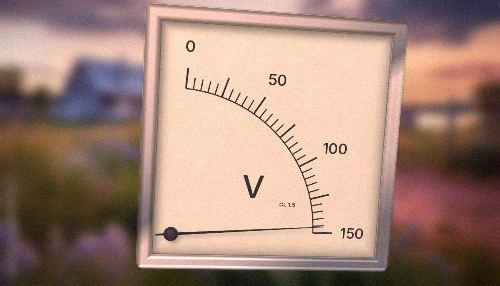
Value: 145V
